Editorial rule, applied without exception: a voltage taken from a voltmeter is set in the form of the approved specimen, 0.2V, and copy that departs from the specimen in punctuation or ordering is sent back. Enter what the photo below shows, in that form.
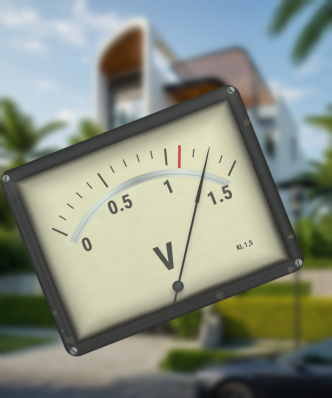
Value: 1.3V
